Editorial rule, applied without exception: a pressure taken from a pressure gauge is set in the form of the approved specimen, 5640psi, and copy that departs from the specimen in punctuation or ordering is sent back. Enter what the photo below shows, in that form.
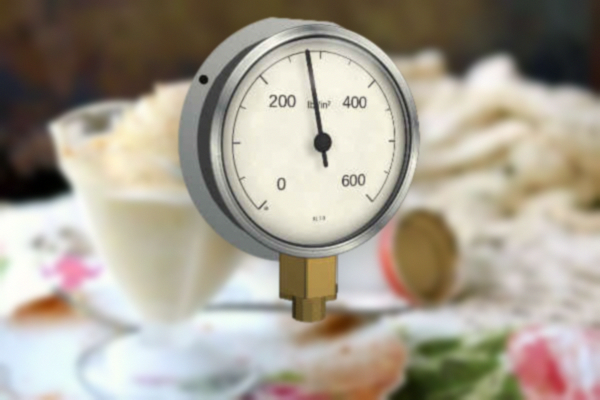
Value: 275psi
